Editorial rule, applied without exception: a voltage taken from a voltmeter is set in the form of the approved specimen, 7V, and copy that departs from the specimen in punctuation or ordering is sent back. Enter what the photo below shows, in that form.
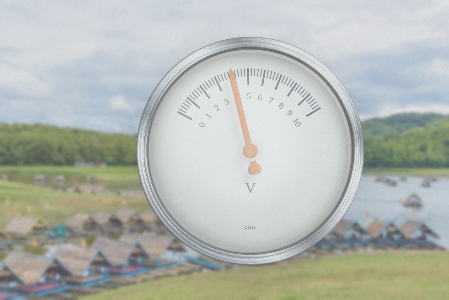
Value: 4V
